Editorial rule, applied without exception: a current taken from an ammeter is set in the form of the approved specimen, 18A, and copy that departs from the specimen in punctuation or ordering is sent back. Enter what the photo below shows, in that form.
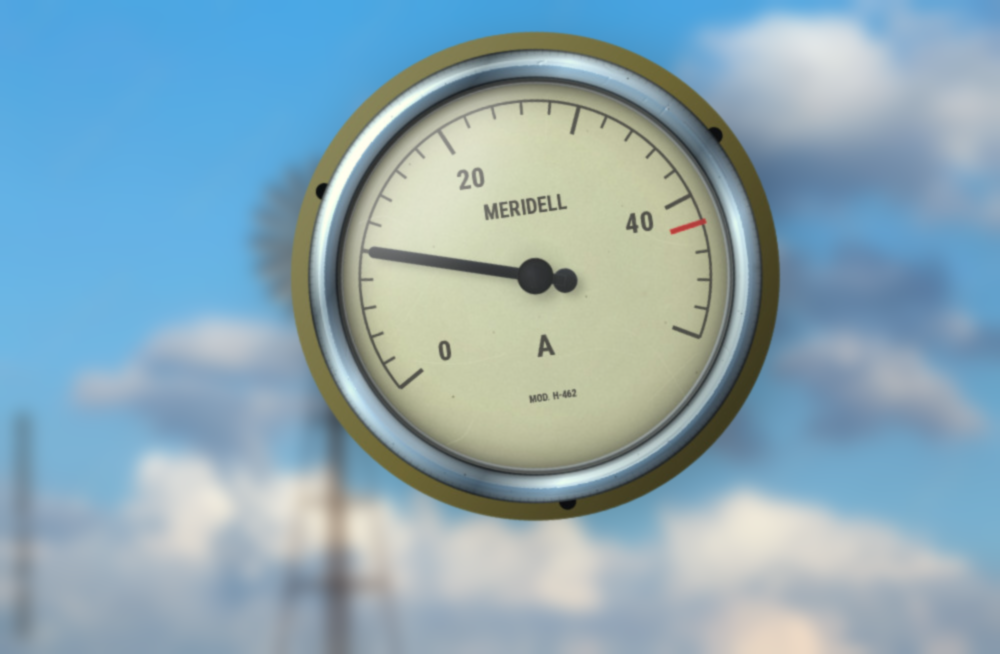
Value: 10A
